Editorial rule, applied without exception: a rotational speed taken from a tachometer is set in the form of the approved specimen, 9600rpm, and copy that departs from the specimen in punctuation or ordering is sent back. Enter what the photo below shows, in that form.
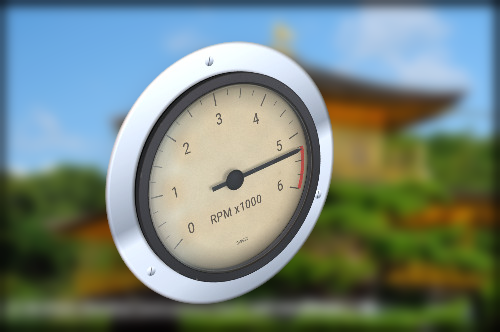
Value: 5250rpm
